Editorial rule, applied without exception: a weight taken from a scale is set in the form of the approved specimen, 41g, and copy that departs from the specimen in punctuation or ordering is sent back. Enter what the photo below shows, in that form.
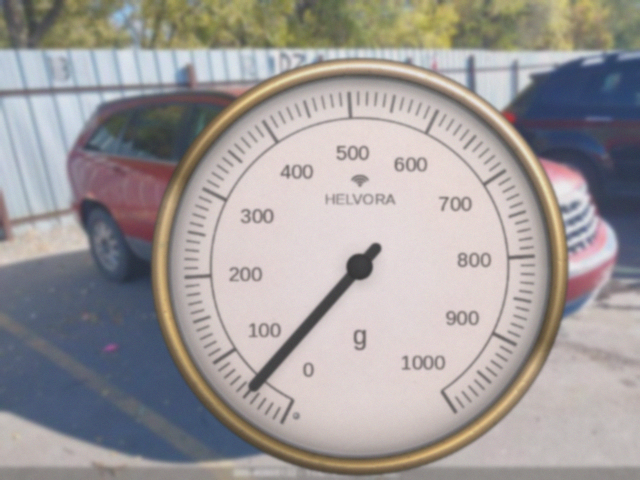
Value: 50g
